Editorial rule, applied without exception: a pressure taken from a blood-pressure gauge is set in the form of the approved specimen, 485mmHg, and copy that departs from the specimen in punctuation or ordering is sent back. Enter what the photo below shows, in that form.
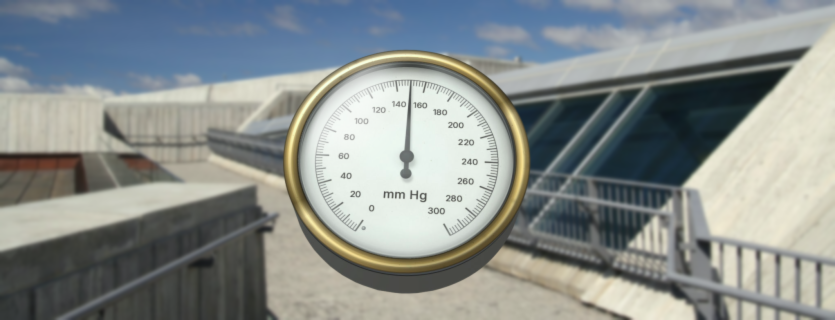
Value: 150mmHg
